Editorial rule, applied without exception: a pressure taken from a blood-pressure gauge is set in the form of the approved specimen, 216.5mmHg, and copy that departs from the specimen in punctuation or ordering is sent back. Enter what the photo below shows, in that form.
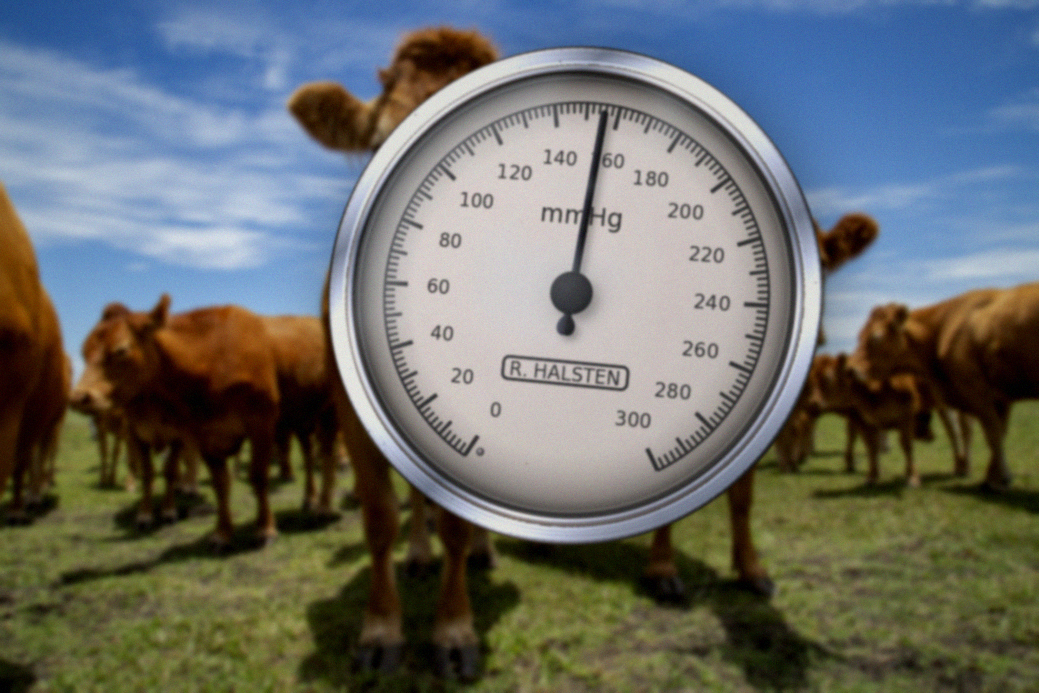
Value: 156mmHg
